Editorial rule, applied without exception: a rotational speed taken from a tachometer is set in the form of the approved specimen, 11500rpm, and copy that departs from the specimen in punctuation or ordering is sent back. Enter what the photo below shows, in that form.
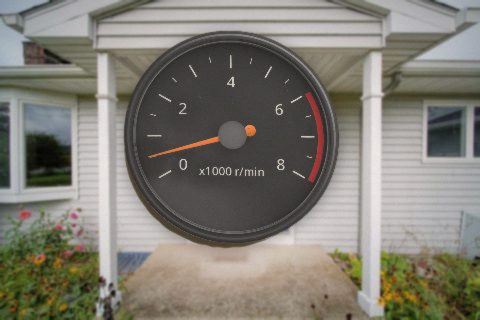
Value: 500rpm
